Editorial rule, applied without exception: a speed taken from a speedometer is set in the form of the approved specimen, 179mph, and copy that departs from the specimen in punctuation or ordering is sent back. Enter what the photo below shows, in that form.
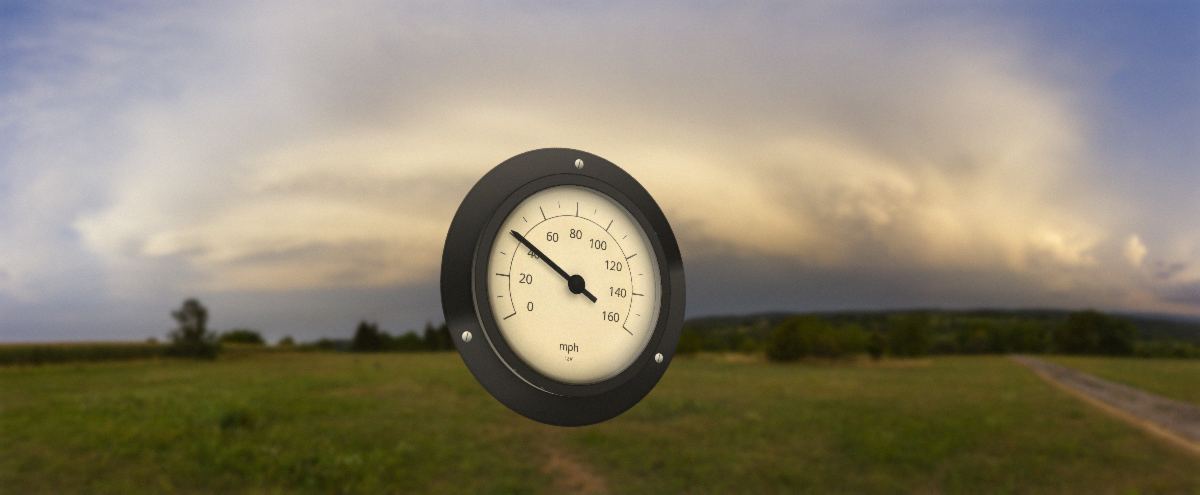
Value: 40mph
